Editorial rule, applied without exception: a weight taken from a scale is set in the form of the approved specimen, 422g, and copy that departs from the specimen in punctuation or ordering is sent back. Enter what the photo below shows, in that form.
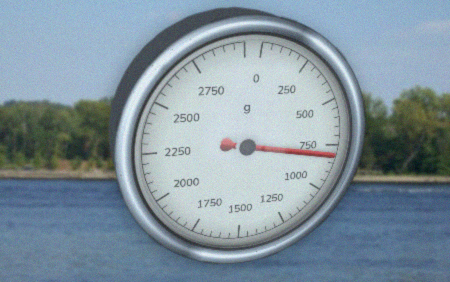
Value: 800g
